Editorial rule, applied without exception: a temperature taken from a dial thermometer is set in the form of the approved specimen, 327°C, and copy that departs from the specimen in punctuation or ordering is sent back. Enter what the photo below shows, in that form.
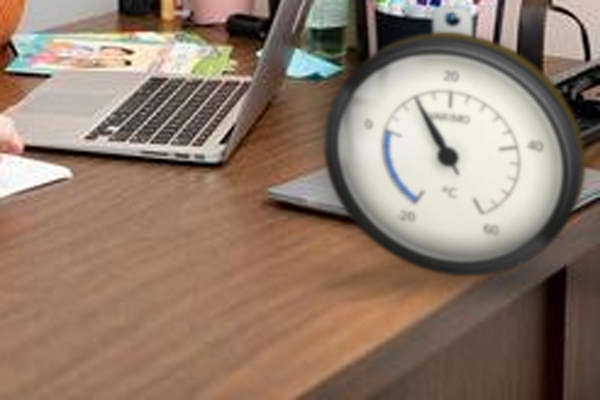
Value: 12°C
